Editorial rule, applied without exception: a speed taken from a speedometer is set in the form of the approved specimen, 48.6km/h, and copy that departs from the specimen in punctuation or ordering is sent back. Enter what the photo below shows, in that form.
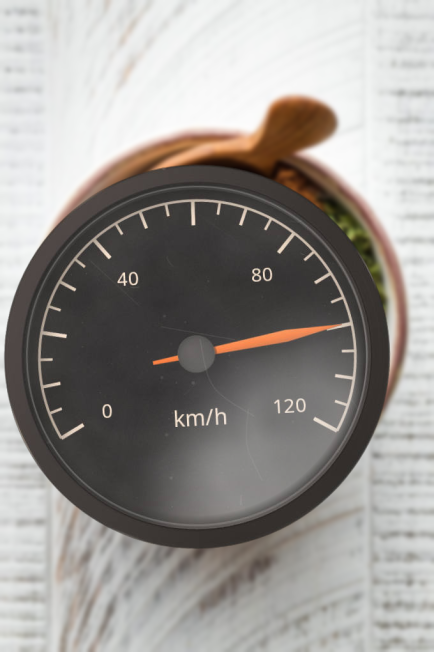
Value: 100km/h
